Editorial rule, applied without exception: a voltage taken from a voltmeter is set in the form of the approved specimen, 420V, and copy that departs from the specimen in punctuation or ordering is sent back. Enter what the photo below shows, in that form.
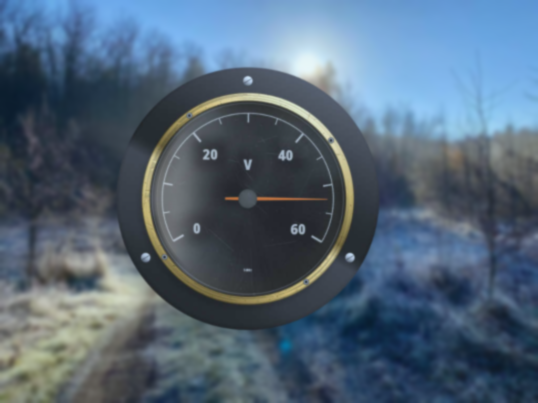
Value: 52.5V
